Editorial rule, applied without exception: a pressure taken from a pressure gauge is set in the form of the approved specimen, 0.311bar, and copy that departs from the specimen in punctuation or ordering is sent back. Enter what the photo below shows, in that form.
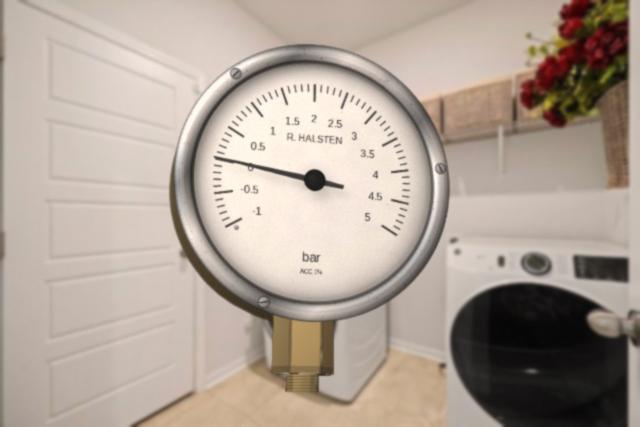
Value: 0bar
